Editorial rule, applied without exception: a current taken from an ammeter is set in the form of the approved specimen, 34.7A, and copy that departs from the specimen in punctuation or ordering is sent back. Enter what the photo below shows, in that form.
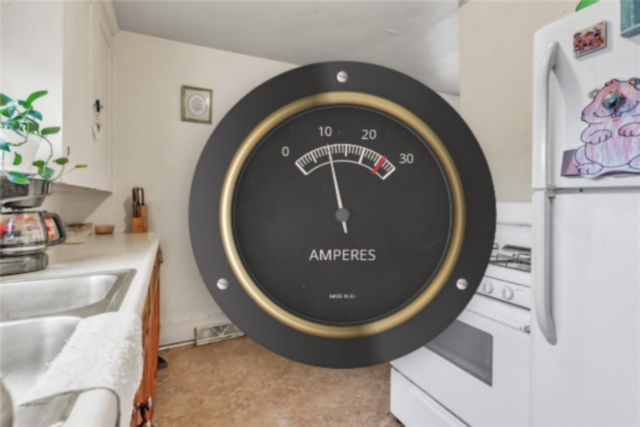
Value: 10A
